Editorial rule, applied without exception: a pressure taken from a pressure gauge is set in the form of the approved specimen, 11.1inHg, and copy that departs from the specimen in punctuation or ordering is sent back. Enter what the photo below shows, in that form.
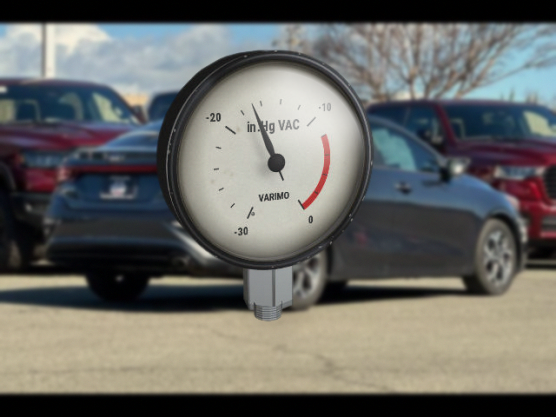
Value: -17inHg
